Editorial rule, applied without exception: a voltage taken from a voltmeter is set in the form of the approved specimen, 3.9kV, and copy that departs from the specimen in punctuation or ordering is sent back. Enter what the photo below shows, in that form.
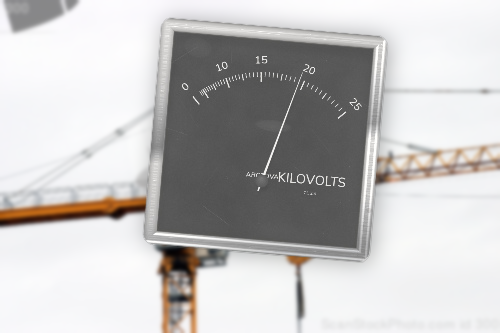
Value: 19.5kV
